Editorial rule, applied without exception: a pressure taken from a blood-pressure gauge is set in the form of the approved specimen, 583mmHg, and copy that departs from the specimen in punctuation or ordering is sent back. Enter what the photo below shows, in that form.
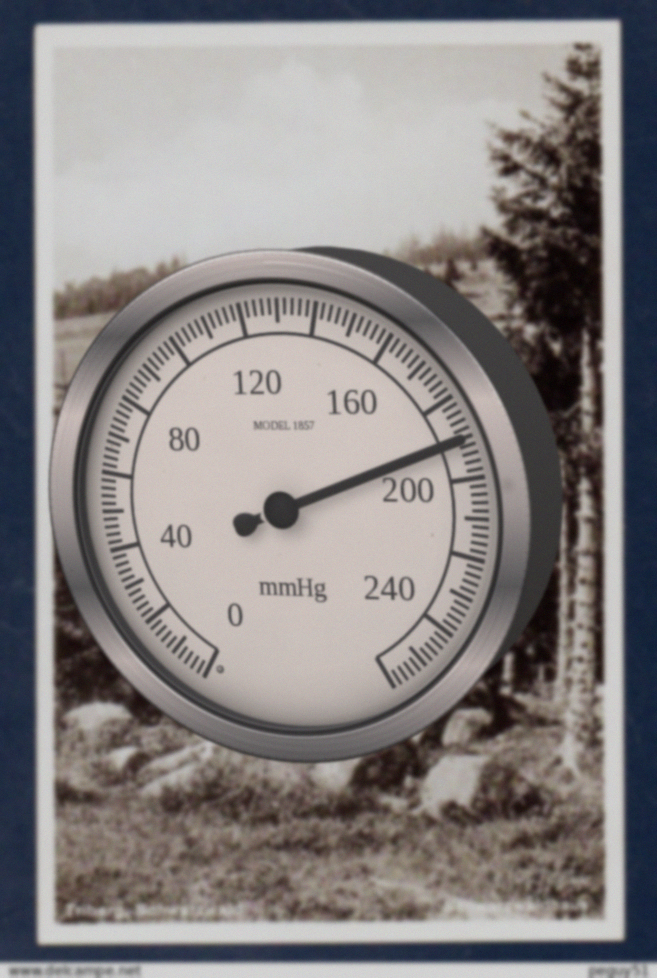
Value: 190mmHg
